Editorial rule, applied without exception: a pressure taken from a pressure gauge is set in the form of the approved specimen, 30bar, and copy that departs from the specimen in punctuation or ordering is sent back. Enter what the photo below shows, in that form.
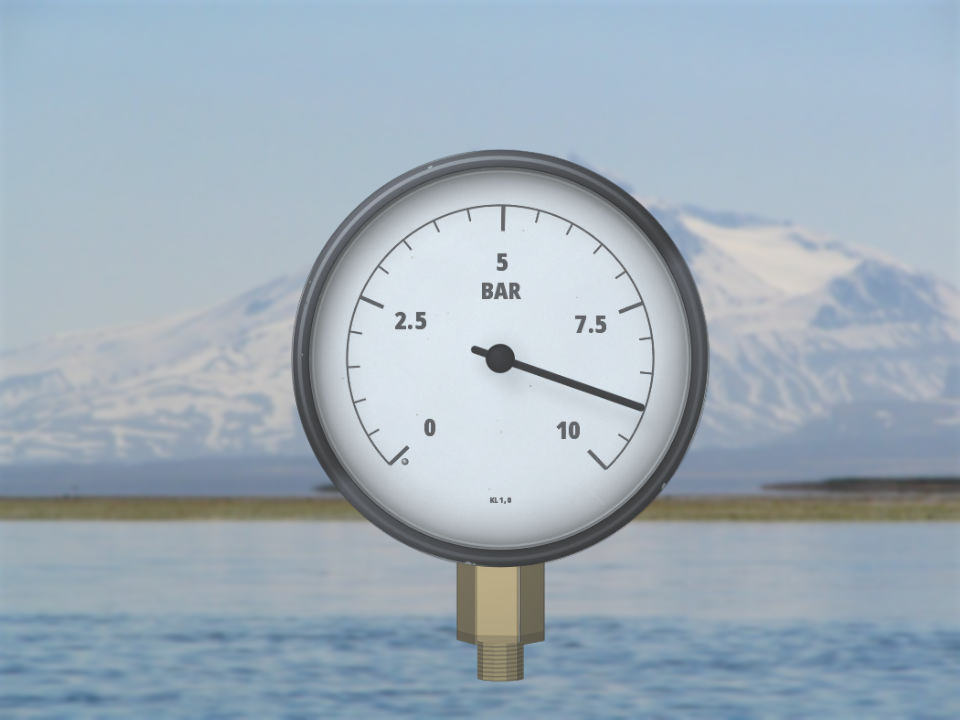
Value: 9bar
